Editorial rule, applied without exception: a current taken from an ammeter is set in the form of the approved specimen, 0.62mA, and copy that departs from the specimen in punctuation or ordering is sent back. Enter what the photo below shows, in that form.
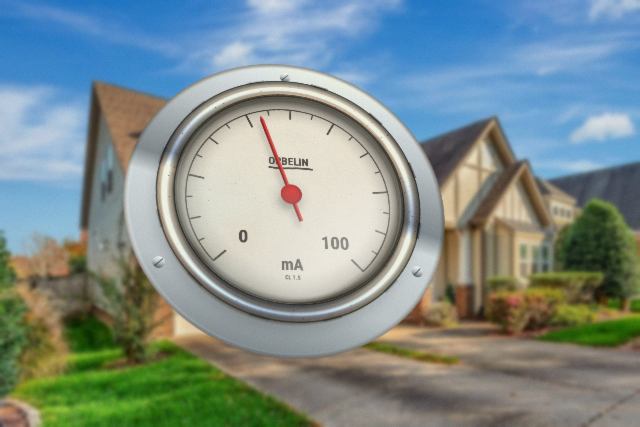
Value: 42.5mA
